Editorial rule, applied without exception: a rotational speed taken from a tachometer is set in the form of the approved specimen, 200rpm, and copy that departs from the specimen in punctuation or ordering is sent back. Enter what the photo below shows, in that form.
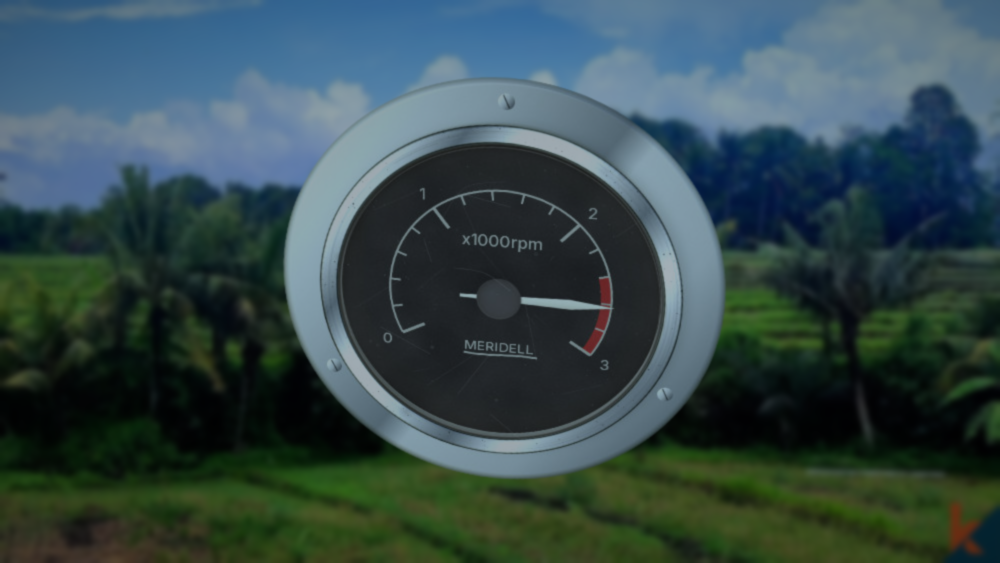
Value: 2600rpm
